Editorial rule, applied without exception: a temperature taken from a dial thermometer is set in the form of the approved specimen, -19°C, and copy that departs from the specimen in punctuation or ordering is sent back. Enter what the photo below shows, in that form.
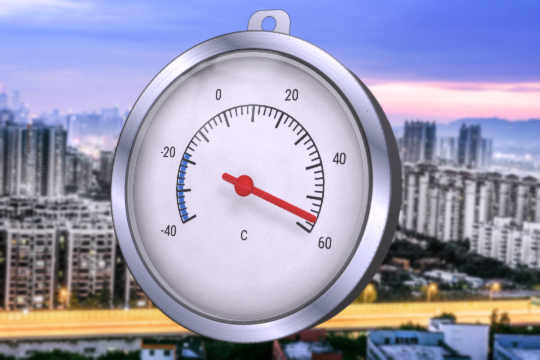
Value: 56°C
